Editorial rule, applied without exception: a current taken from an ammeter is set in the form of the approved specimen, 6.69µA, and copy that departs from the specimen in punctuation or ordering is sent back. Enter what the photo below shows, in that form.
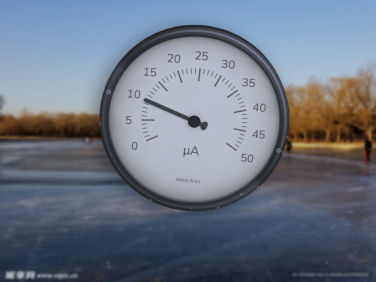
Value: 10µA
